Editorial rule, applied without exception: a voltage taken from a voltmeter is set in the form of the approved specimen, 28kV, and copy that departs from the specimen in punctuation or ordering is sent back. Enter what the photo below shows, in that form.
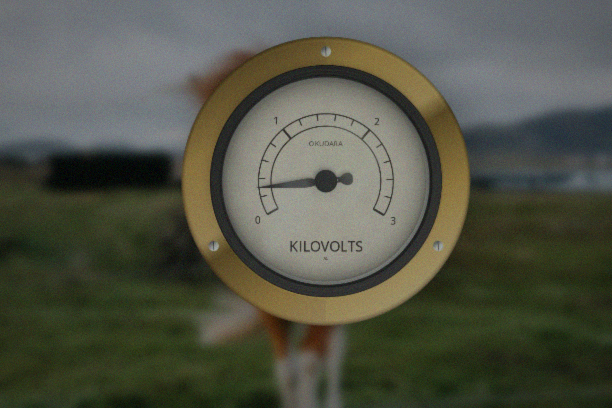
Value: 0.3kV
